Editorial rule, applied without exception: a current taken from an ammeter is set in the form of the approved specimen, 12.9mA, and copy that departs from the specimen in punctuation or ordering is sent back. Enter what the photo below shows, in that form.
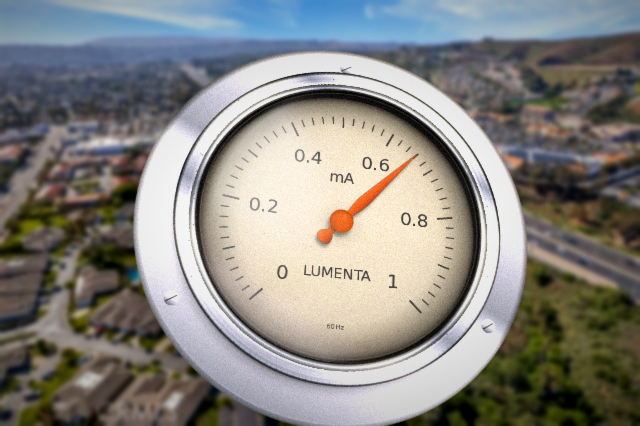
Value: 0.66mA
